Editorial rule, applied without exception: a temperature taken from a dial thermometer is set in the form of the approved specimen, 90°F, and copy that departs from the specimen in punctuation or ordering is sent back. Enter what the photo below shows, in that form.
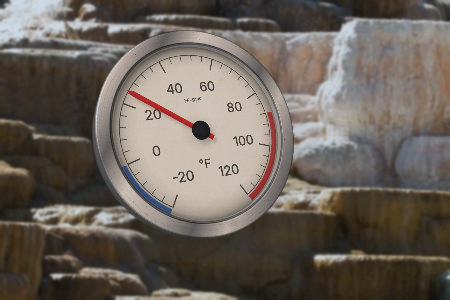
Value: 24°F
